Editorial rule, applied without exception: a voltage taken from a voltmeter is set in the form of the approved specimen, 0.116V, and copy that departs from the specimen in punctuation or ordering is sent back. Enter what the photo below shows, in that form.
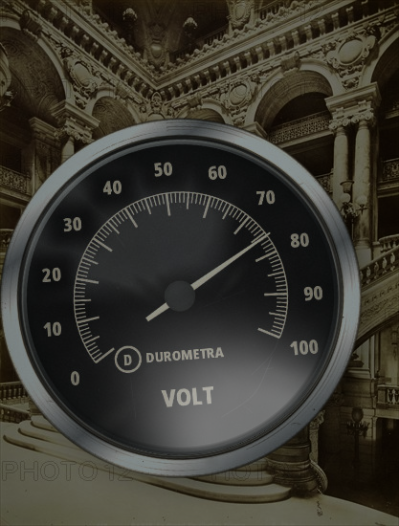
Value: 76V
